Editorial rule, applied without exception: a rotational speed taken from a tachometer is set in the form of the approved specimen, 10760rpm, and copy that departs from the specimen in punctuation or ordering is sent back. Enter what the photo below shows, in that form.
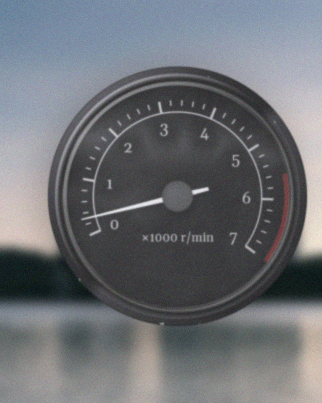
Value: 300rpm
